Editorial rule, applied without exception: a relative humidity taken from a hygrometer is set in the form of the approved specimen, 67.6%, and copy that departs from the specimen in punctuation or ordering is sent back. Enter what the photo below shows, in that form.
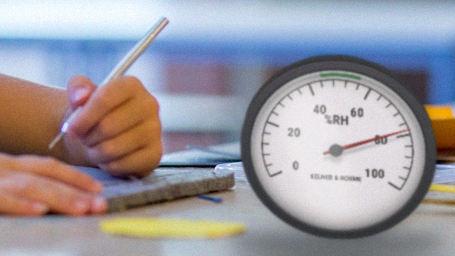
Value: 78%
